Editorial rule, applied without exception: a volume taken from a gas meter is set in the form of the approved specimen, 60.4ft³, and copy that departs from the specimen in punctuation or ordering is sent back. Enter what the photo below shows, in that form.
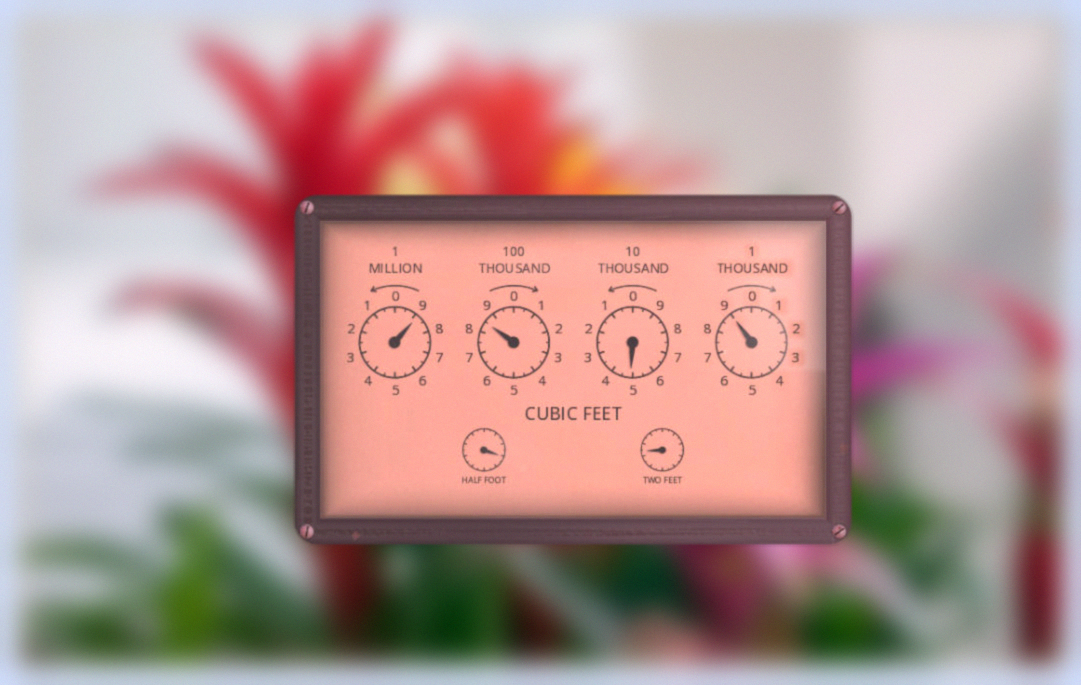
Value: 884900ft³
